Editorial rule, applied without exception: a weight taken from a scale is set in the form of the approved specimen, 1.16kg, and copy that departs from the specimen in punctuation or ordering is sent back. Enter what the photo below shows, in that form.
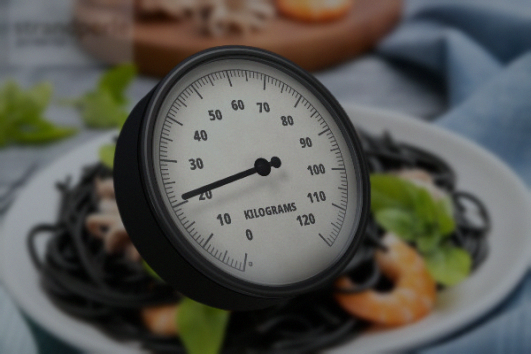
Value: 21kg
